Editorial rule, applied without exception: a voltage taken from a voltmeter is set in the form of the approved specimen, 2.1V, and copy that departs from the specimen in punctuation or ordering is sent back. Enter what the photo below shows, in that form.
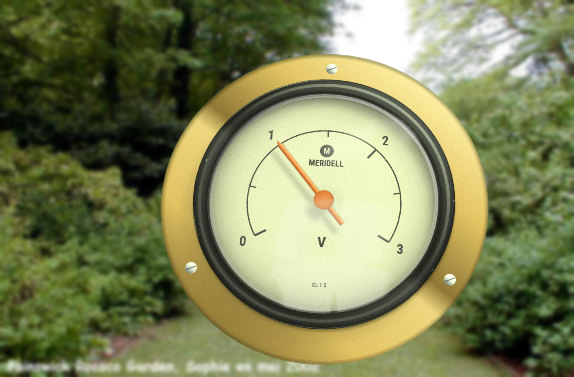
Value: 1V
